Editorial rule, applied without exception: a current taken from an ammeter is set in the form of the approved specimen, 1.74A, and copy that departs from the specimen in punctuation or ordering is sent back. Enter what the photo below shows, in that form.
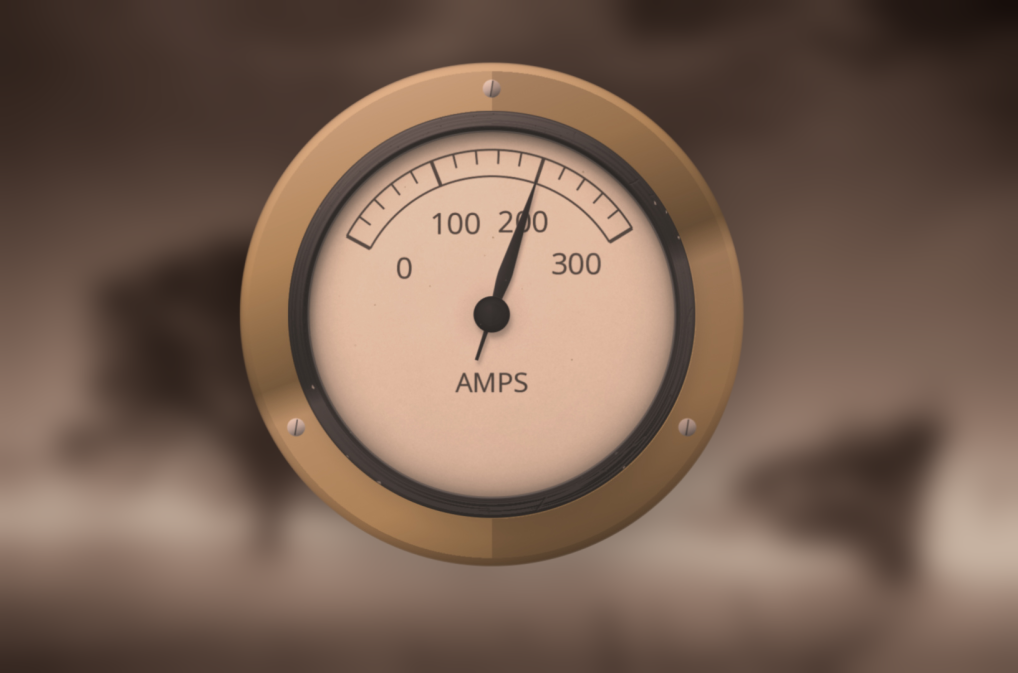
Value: 200A
